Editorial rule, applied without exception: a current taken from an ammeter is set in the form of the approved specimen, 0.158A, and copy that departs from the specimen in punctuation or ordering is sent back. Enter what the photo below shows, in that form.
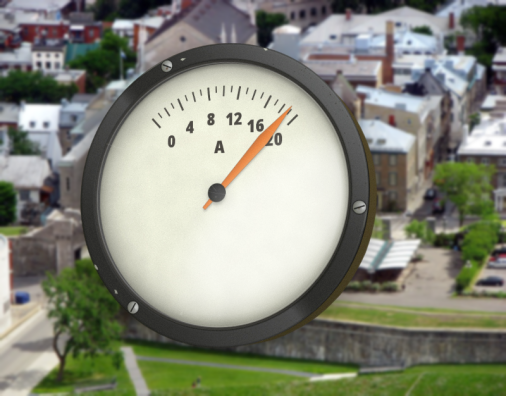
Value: 19A
